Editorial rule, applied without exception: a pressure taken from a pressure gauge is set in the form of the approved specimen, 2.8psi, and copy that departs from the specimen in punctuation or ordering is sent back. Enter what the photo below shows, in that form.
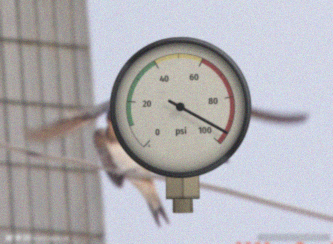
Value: 95psi
